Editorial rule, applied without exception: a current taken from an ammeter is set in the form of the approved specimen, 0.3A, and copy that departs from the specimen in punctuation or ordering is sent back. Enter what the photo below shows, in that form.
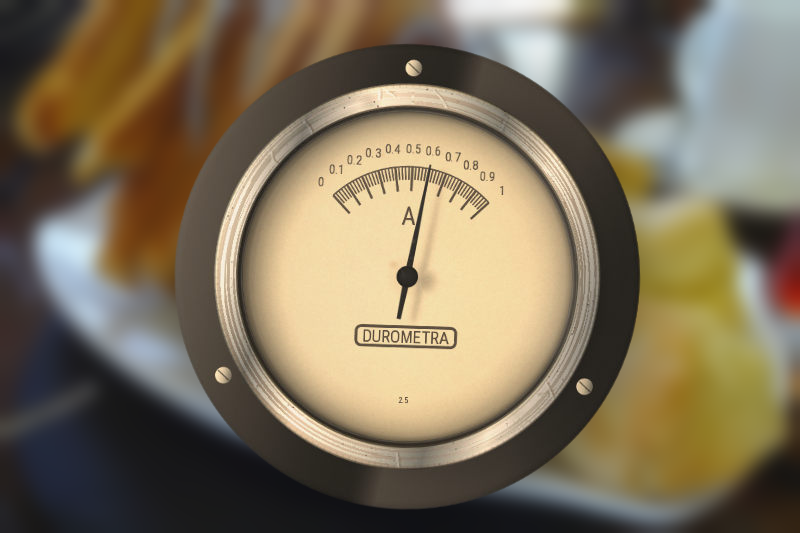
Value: 0.6A
